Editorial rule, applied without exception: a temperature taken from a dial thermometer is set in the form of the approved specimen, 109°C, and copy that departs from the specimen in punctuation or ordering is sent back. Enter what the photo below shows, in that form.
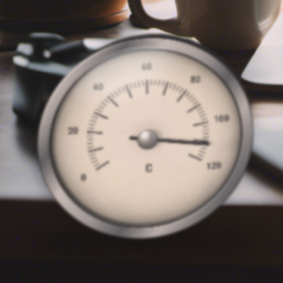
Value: 110°C
